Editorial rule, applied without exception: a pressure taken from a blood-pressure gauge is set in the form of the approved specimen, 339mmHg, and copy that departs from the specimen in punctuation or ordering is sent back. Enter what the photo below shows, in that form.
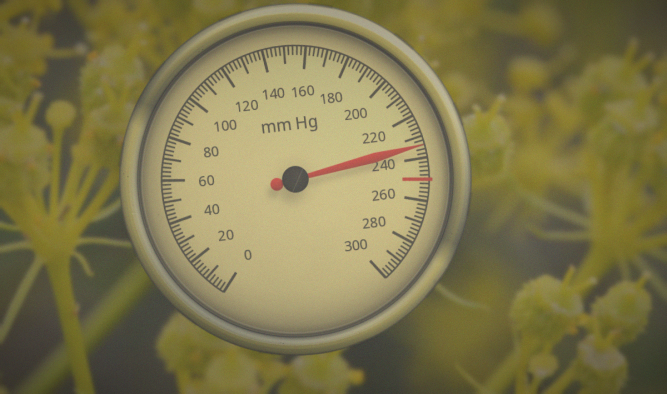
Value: 234mmHg
